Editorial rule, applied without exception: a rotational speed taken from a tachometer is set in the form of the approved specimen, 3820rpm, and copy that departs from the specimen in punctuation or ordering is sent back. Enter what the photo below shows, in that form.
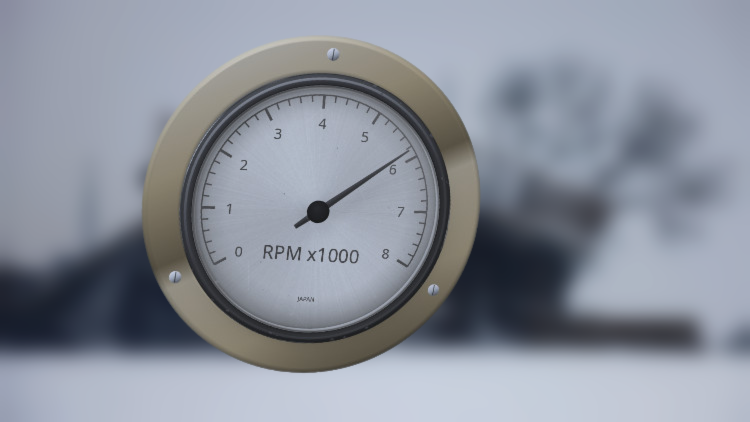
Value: 5800rpm
